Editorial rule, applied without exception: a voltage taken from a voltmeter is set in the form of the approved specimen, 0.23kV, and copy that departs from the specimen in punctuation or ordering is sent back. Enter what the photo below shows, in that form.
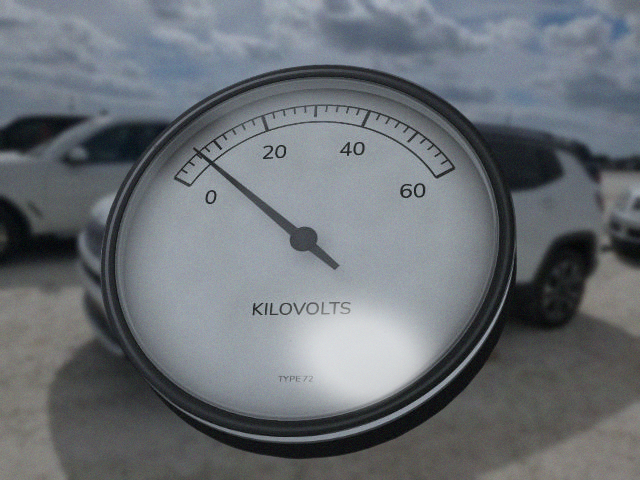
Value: 6kV
